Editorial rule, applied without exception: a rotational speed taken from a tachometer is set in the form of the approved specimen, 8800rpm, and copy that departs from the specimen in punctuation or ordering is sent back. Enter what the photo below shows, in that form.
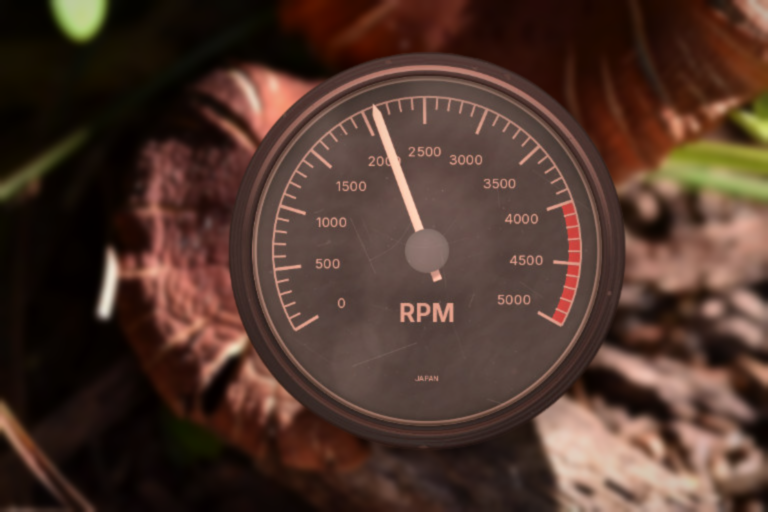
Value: 2100rpm
